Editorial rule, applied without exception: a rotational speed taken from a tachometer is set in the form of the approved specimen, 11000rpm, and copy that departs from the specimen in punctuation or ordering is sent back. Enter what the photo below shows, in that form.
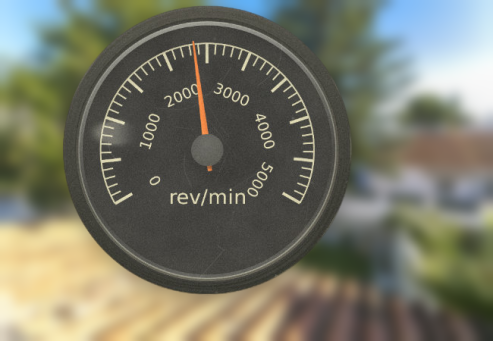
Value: 2350rpm
